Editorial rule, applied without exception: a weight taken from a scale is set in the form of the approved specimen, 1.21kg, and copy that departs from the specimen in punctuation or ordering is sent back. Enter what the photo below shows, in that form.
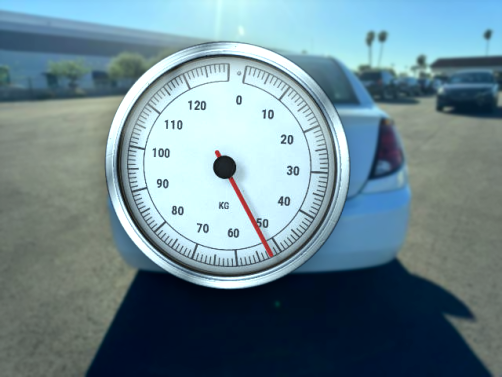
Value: 52kg
